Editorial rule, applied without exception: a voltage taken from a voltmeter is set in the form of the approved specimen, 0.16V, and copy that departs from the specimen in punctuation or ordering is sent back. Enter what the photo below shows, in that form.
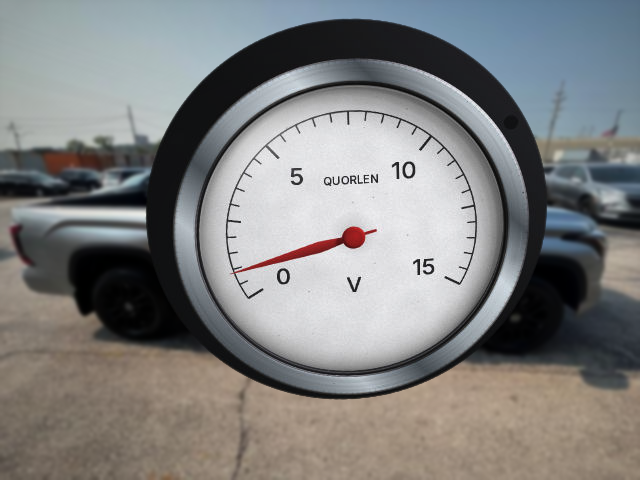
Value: 1V
